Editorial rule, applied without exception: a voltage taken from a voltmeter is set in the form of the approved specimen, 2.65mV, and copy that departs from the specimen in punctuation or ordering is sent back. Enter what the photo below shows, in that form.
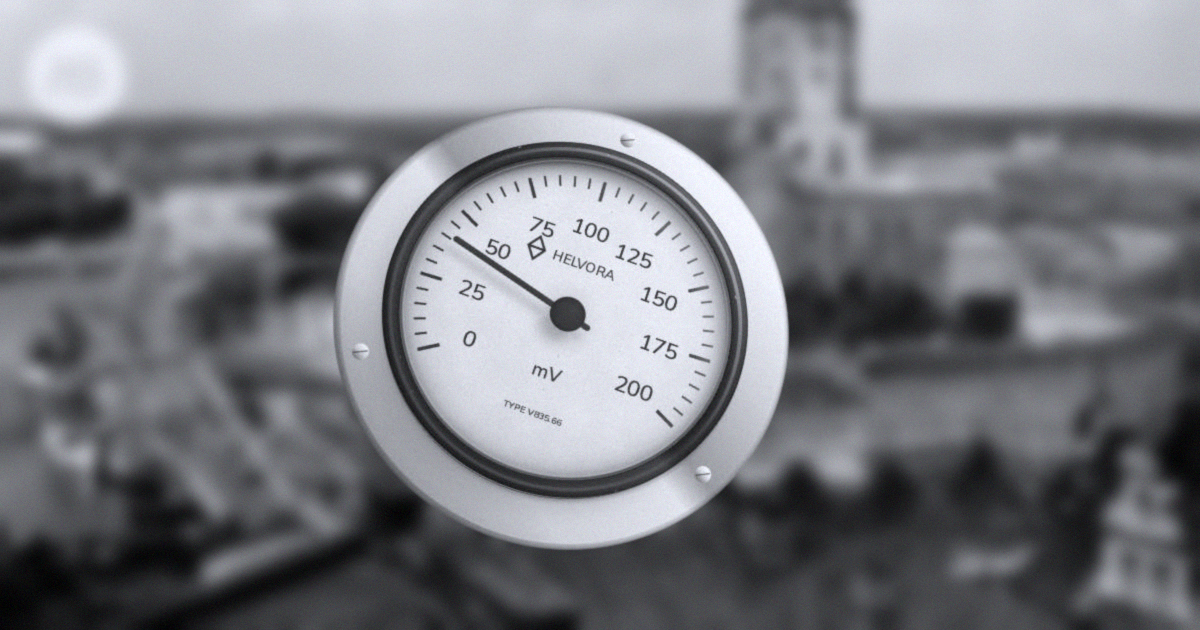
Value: 40mV
